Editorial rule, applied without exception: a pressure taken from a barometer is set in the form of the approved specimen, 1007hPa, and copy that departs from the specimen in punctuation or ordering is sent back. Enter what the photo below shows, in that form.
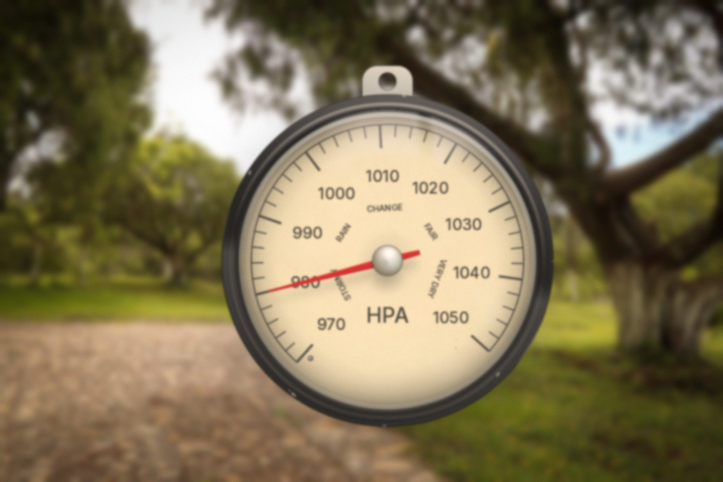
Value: 980hPa
